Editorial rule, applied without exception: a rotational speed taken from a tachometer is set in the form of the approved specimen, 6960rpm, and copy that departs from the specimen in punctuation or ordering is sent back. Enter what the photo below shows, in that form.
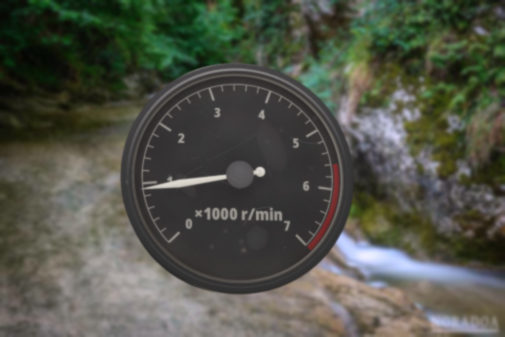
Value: 900rpm
